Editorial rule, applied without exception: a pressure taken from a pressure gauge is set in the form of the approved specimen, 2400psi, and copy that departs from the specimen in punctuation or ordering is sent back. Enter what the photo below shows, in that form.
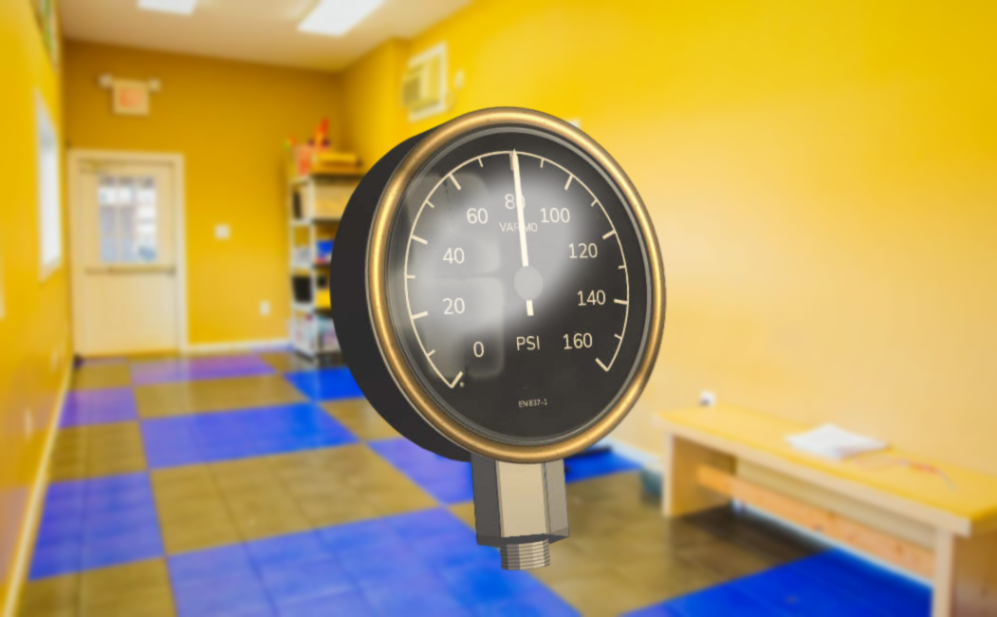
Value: 80psi
